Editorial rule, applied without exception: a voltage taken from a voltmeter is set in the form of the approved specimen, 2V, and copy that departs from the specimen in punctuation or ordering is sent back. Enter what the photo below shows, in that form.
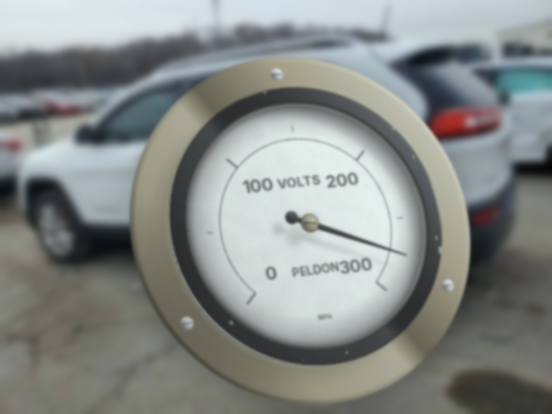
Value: 275V
